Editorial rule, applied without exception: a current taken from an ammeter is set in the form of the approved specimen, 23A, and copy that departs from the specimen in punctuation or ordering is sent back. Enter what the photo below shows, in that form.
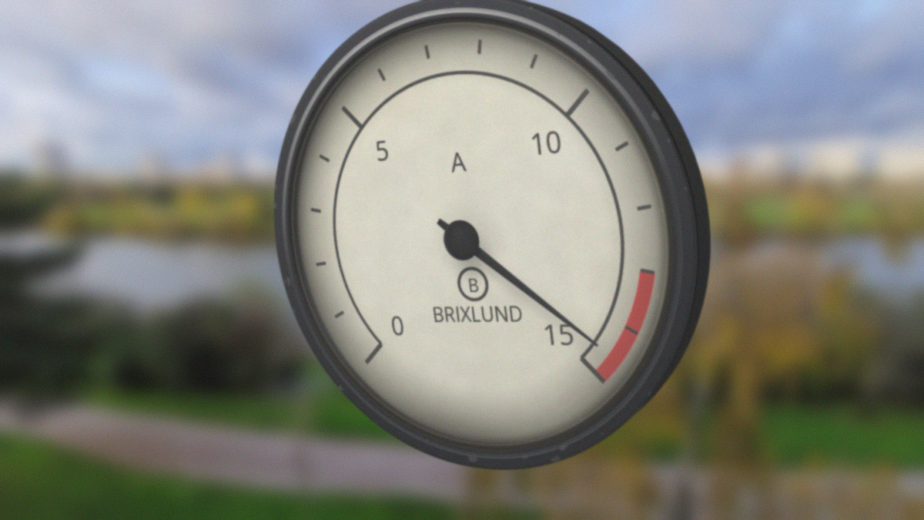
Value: 14.5A
